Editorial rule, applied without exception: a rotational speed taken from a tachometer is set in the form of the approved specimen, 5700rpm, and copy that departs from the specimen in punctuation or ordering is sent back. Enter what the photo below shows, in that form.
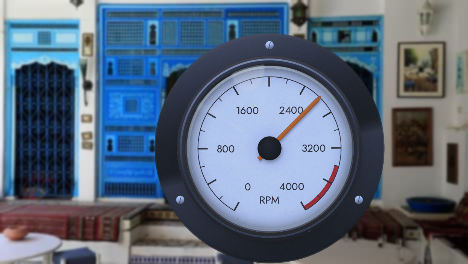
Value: 2600rpm
